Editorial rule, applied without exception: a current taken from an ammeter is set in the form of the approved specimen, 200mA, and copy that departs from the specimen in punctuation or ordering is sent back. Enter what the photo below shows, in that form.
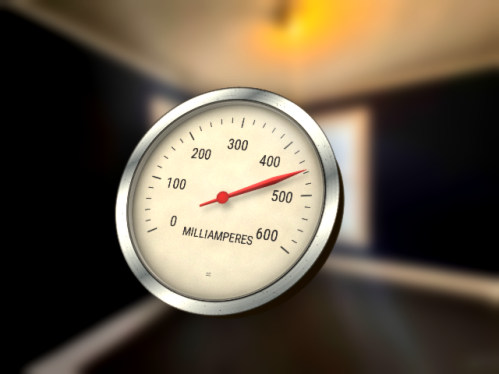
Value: 460mA
